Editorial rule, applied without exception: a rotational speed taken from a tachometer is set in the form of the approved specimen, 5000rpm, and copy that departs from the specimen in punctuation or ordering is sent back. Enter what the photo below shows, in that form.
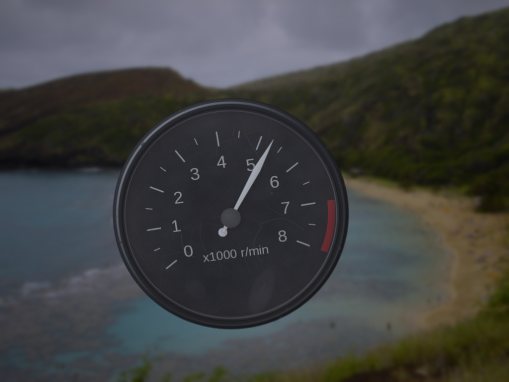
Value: 5250rpm
